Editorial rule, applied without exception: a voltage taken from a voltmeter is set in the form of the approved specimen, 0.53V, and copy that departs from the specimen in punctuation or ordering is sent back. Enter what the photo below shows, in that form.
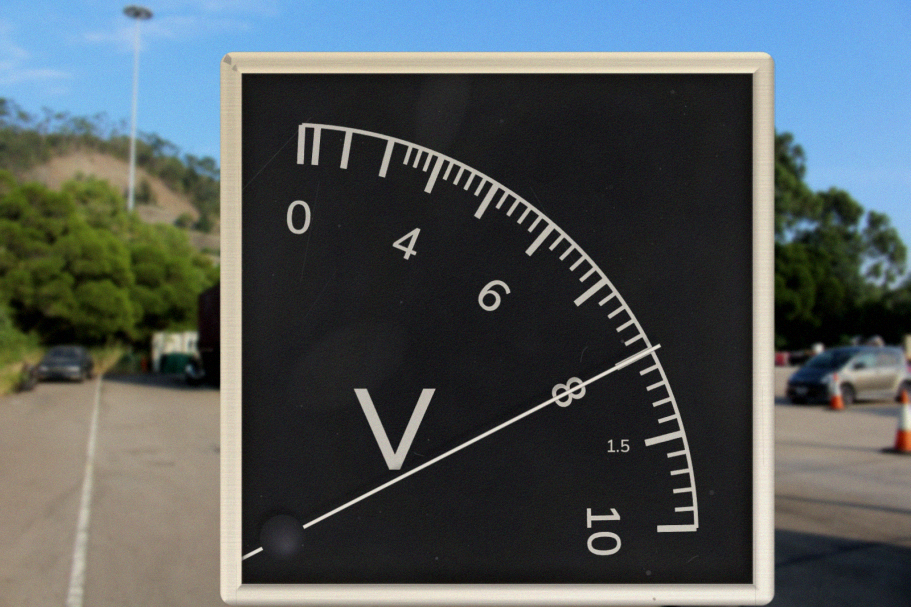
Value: 8V
